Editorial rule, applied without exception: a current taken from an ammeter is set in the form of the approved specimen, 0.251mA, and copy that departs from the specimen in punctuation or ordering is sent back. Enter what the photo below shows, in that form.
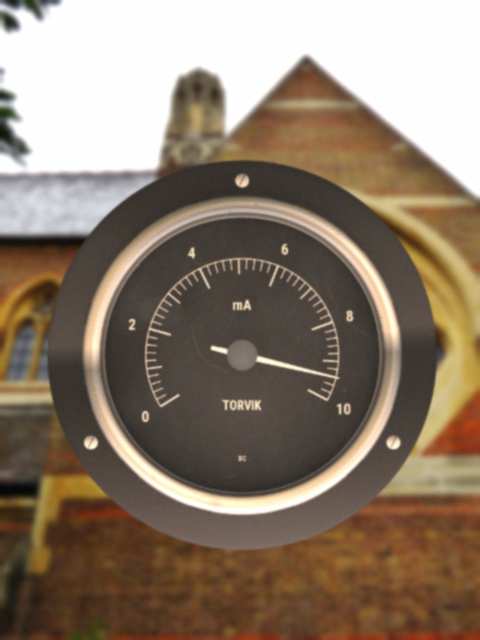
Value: 9.4mA
